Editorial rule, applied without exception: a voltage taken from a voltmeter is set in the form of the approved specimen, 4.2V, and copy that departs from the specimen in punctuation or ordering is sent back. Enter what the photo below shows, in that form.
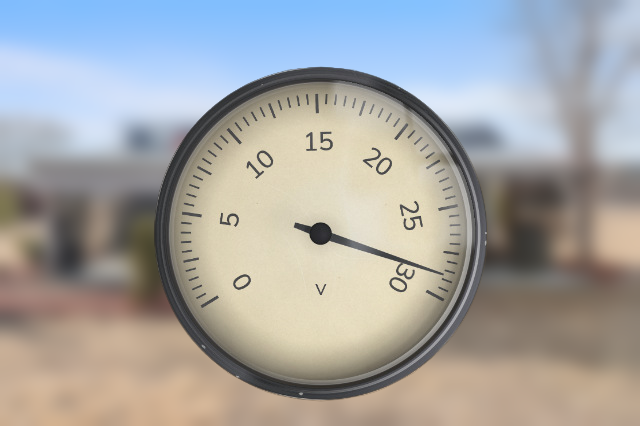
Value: 28.75V
